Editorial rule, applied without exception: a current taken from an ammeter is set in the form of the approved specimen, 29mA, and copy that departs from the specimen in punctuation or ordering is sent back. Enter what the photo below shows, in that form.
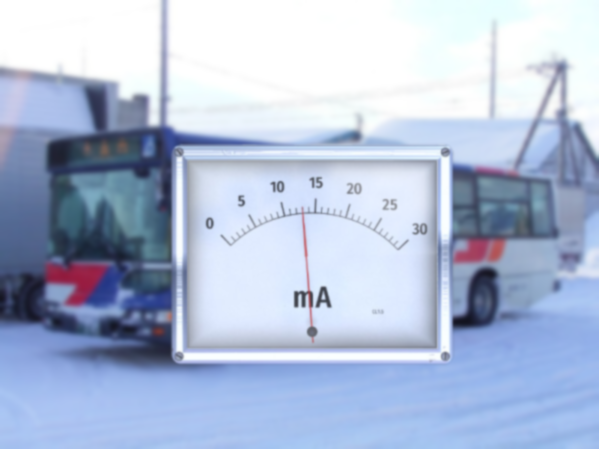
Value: 13mA
